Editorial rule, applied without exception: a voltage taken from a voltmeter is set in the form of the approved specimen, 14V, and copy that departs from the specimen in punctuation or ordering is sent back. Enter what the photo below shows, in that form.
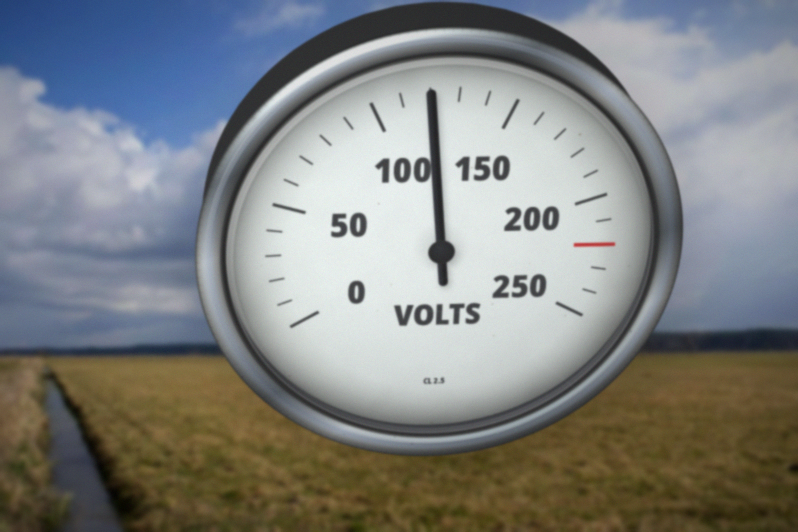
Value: 120V
